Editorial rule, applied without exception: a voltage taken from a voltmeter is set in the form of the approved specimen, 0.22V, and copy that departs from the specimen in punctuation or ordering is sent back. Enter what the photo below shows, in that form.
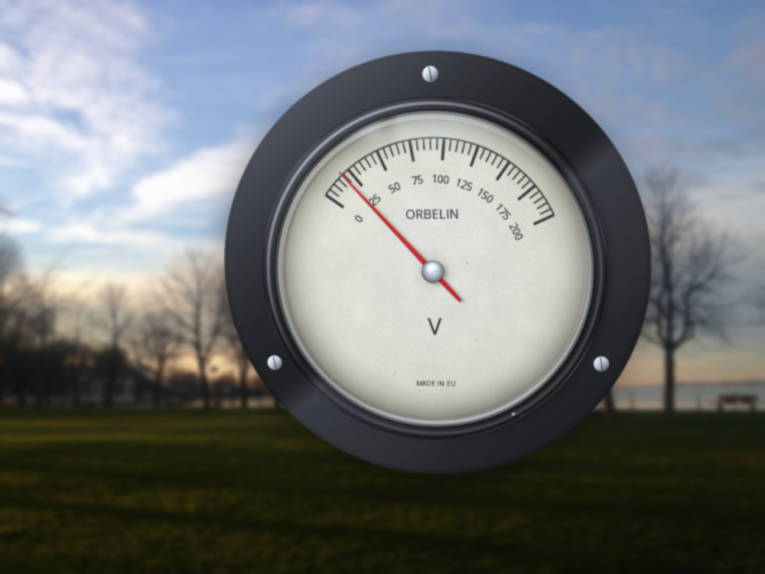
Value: 20V
